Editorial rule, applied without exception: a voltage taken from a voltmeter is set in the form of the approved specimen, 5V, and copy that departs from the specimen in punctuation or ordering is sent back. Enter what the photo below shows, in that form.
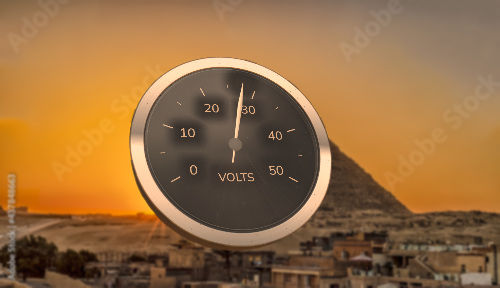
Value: 27.5V
